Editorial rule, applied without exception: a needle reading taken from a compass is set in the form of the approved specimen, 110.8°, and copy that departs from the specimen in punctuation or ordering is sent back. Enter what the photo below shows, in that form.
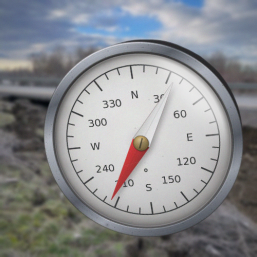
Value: 215°
